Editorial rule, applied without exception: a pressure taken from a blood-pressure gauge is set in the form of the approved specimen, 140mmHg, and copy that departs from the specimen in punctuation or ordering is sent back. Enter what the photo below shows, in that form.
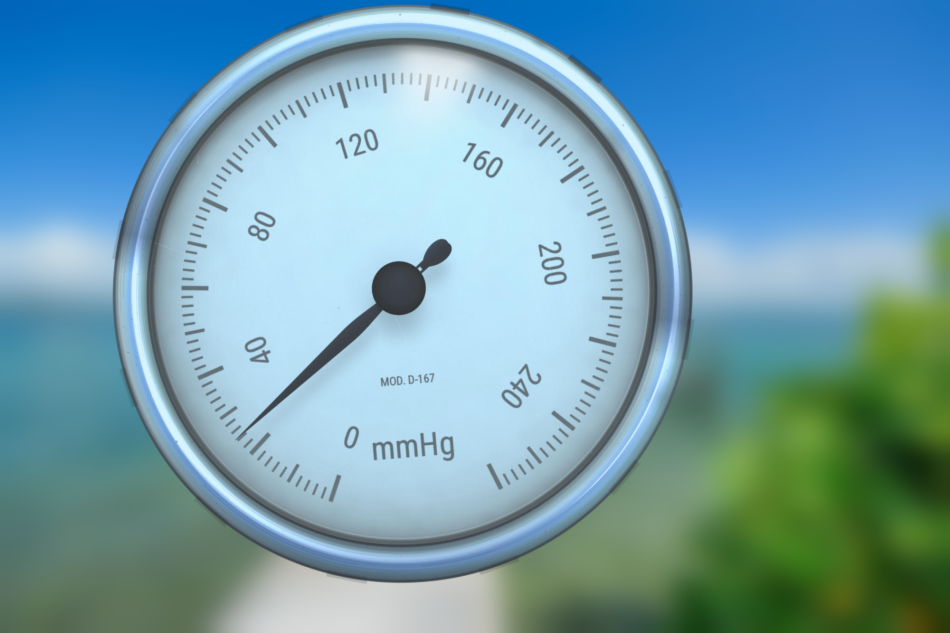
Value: 24mmHg
